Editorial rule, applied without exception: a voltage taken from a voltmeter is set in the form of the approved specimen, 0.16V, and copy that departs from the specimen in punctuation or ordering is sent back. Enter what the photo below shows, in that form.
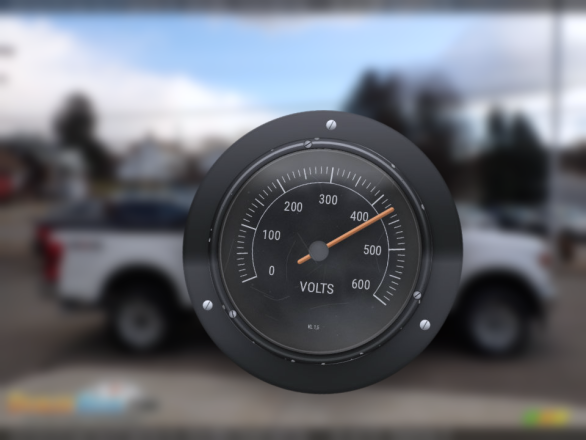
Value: 430V
